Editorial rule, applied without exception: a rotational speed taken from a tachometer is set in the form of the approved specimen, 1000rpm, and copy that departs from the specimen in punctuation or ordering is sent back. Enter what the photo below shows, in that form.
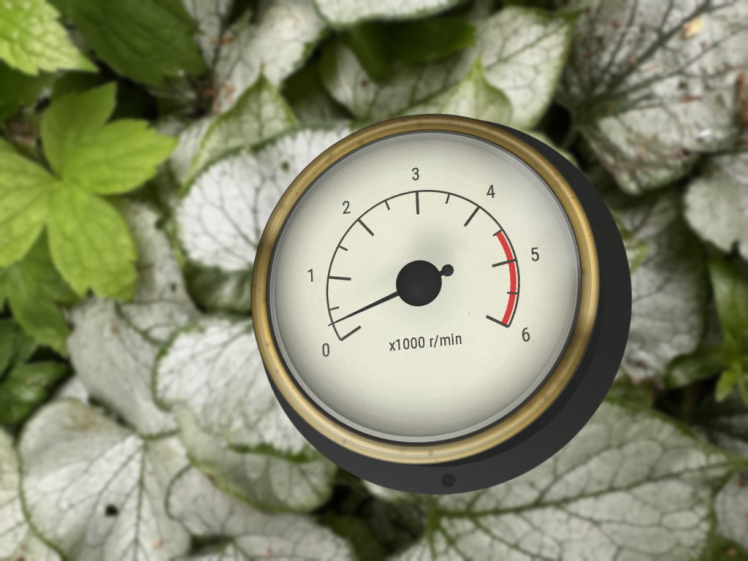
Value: 250rpm
